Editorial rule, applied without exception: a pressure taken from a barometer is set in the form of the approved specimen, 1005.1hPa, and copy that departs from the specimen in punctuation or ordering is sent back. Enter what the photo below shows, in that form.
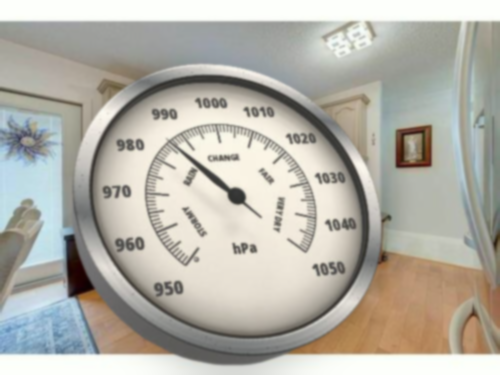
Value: 985hPa
